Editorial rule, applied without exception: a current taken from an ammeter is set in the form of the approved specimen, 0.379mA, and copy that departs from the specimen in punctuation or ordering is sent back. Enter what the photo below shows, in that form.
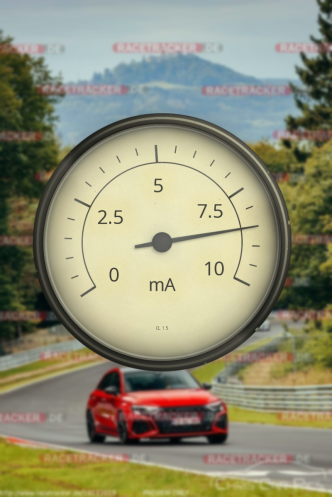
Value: 8.5mA
